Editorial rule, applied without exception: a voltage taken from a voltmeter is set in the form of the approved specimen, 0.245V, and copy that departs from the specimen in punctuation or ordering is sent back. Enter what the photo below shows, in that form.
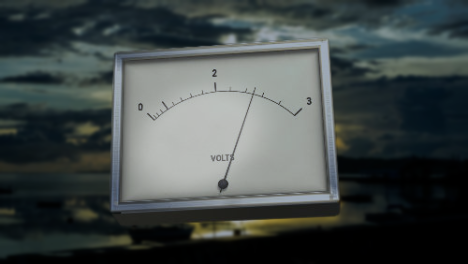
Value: 2.5V
